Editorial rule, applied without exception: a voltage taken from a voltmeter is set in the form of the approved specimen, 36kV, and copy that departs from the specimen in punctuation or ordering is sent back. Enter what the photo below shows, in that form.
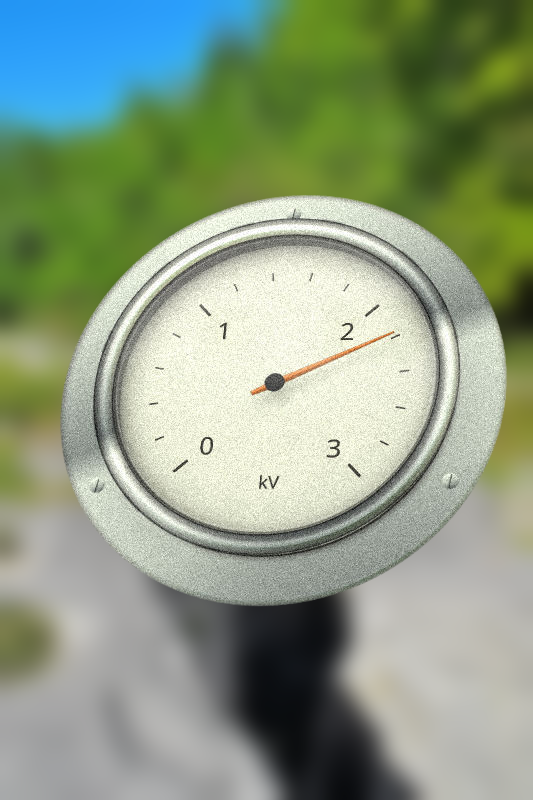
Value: 2.2kV
